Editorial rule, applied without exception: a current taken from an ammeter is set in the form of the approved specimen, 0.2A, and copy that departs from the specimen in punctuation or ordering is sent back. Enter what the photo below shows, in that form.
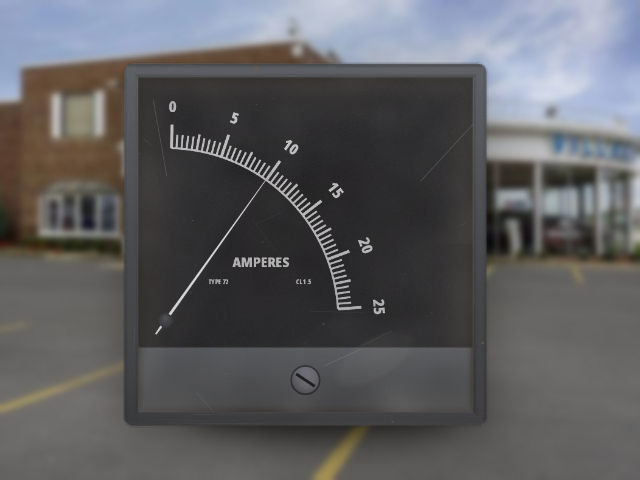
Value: 10A
